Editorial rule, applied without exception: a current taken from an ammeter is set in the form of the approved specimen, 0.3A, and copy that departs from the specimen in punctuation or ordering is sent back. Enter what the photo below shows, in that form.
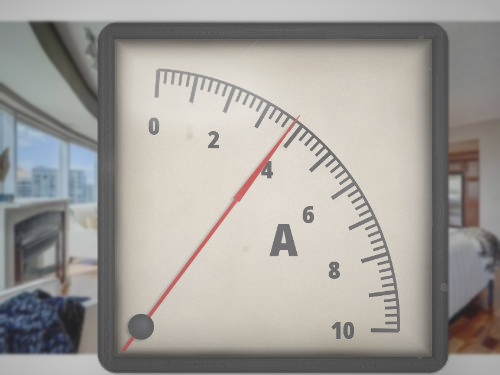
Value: 3.8A
